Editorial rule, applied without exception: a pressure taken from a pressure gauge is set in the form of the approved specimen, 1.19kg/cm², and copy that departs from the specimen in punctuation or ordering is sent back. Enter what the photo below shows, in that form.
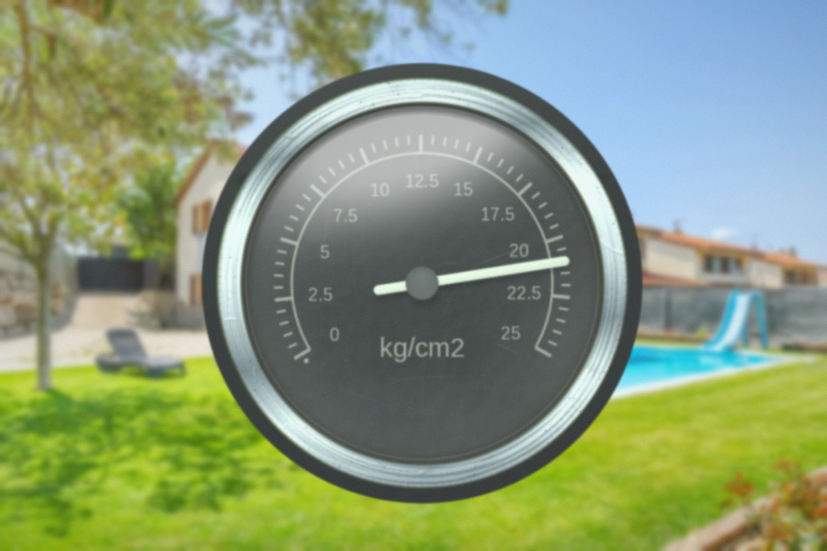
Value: 21kg/cm²
